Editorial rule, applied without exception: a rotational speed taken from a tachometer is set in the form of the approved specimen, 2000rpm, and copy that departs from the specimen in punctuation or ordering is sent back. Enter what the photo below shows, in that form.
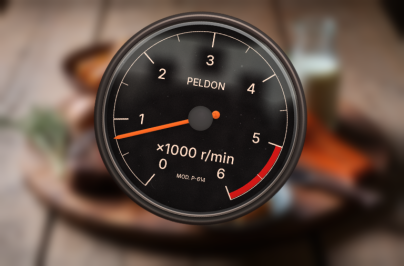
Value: 750rpm
